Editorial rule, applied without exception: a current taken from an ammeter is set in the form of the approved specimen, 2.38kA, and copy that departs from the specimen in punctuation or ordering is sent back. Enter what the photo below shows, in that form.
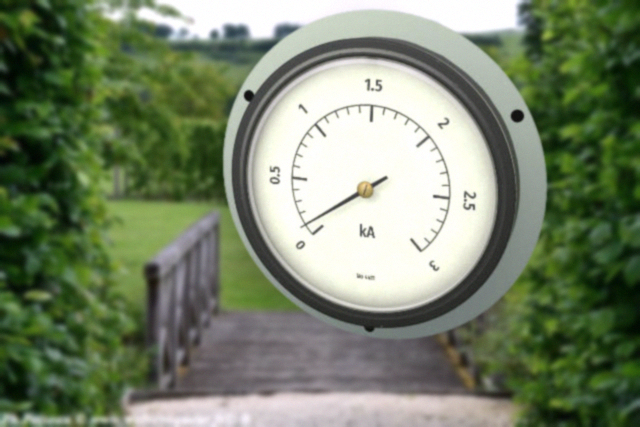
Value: 0.1kA
